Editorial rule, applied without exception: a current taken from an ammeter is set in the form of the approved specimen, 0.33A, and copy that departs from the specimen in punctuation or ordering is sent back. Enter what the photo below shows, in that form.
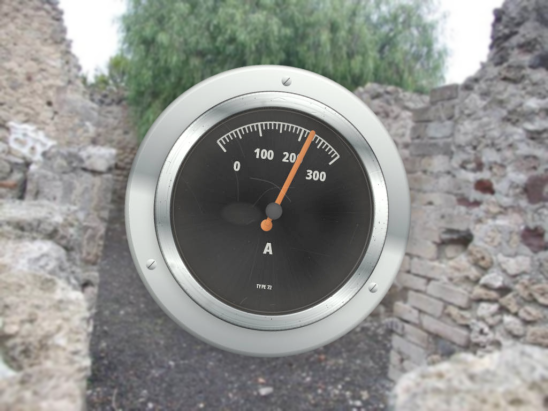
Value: 220A
